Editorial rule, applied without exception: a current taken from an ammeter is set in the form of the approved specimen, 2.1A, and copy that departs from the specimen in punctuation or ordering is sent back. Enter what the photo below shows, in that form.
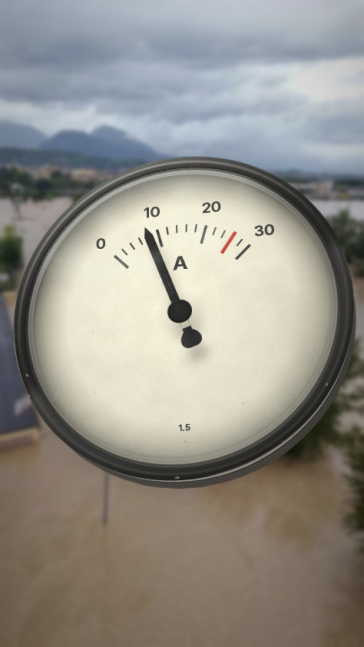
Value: 8A
